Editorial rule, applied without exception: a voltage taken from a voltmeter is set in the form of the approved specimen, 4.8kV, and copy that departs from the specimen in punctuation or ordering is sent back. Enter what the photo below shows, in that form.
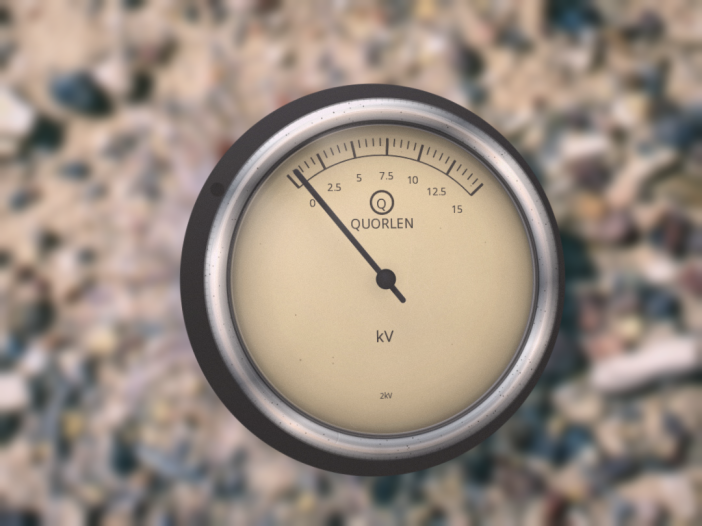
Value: 0.5kV
